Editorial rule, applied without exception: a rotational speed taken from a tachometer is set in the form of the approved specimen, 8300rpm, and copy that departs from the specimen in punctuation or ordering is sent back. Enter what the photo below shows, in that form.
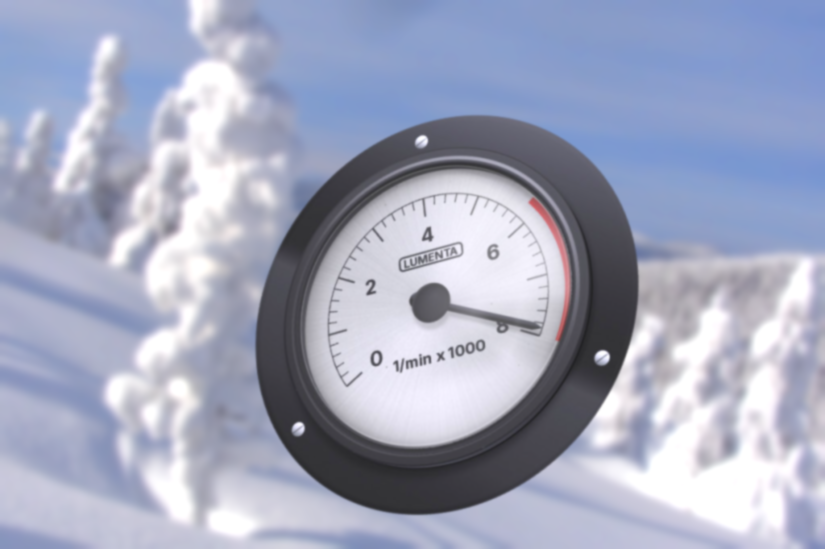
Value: 7900rpm
